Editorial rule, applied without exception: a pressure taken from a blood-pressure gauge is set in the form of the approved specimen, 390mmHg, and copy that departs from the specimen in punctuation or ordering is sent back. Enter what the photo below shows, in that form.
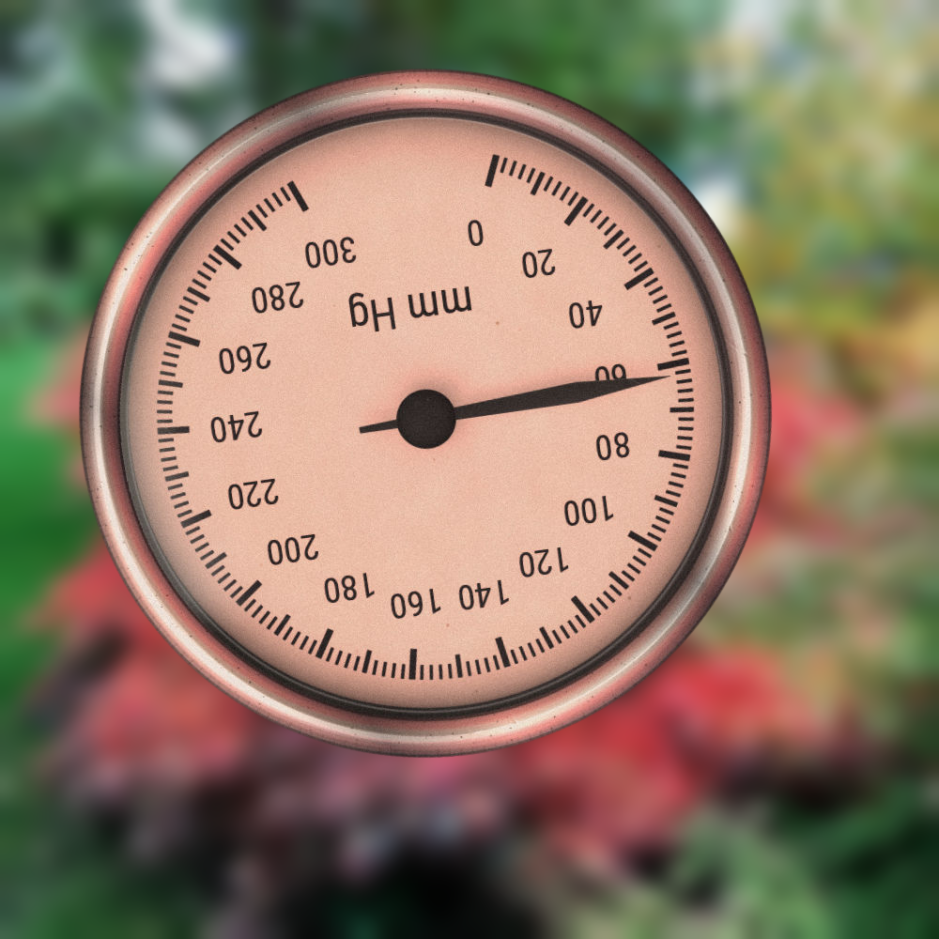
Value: 62mmHg
